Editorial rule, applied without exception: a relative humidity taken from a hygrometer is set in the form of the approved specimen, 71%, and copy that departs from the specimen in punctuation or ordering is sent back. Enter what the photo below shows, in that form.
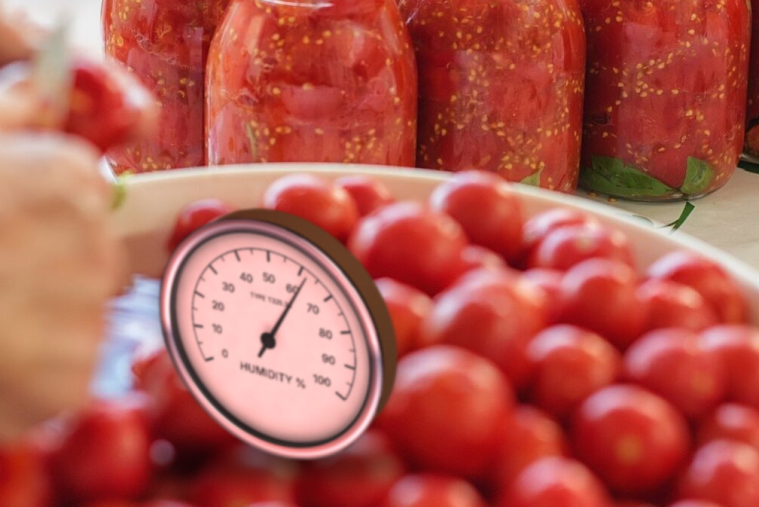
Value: 62.5%
